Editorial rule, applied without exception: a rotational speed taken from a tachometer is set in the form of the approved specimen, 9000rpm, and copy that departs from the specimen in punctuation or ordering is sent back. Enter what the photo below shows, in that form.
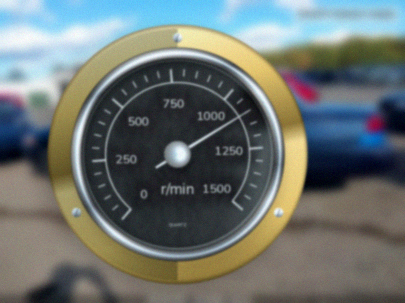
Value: 1100rpm
